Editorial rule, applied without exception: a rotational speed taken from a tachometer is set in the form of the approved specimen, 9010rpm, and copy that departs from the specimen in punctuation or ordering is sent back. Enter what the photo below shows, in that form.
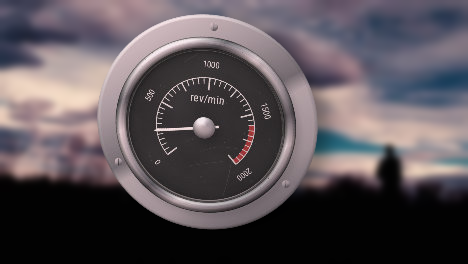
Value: 250rpm
